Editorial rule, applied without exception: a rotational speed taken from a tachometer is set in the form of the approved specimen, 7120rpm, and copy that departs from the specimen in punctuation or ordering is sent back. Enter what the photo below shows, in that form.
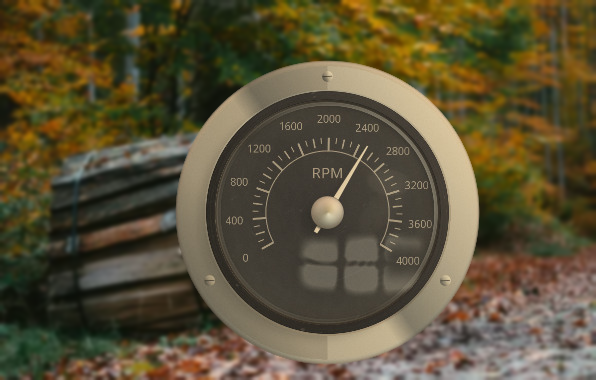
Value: 2500rpm
